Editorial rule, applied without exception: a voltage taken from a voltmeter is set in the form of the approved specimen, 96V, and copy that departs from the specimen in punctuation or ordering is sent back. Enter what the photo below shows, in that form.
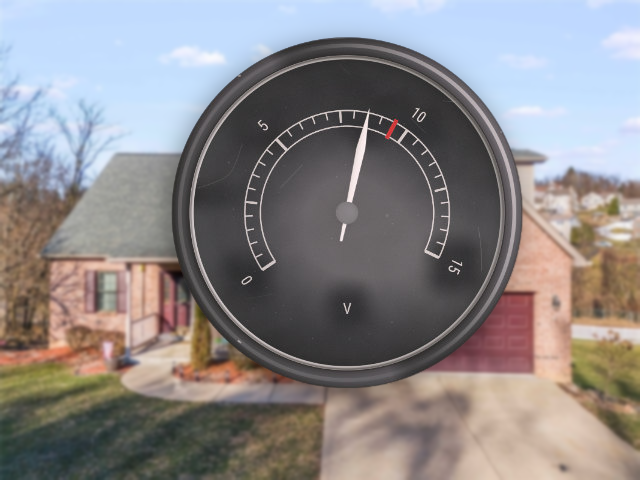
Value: 8.5V
